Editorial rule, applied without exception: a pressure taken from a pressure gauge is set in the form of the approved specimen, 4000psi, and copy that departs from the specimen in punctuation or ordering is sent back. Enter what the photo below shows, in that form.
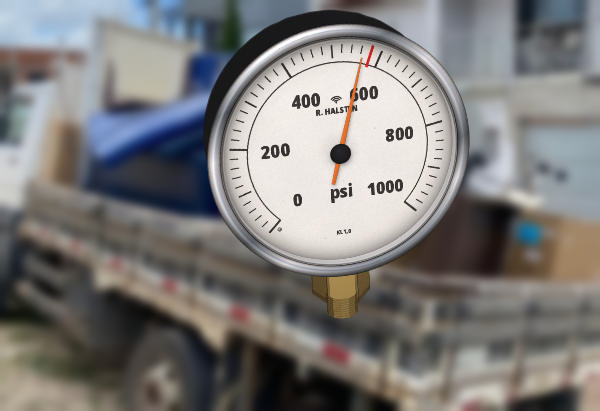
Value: 560psi
